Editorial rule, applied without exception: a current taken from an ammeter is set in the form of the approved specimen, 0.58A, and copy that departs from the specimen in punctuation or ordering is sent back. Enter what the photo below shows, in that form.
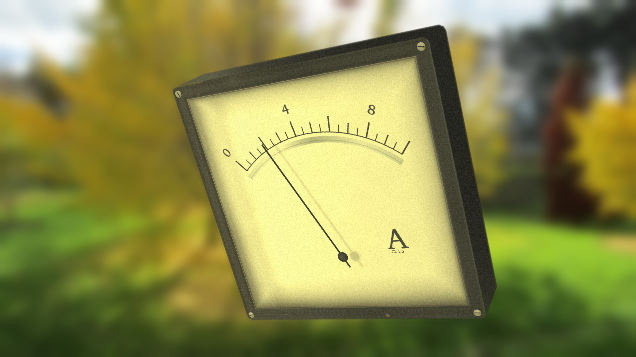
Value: 2A
